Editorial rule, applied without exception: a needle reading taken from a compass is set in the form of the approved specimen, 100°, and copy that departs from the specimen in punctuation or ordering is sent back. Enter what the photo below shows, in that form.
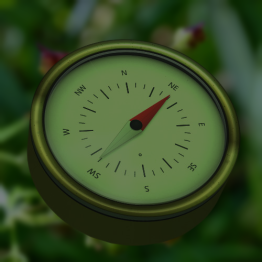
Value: 50°
